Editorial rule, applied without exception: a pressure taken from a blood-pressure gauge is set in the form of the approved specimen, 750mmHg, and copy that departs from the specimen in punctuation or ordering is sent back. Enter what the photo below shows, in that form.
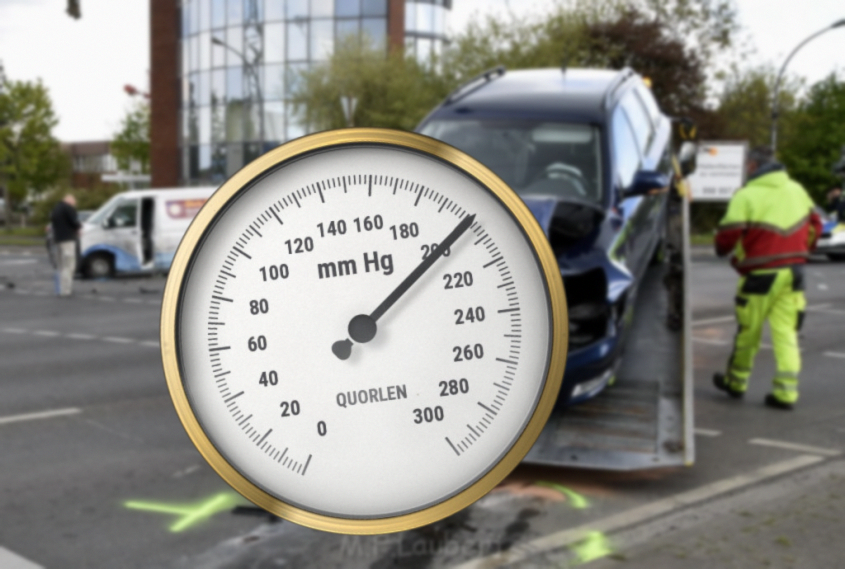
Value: 202mmHg
